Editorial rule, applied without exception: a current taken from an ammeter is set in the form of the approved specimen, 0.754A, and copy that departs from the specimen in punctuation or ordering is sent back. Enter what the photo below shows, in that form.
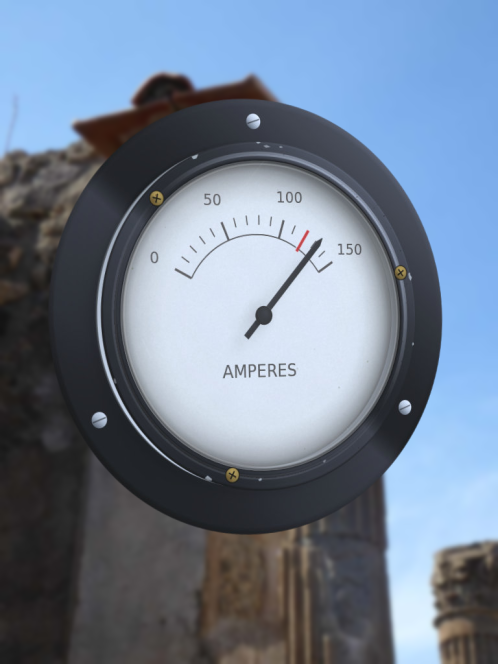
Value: 130A
